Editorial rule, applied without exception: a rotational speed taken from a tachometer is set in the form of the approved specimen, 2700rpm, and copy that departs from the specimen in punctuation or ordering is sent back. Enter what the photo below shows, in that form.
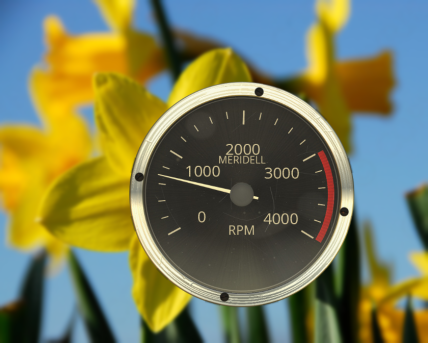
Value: 700rpm
